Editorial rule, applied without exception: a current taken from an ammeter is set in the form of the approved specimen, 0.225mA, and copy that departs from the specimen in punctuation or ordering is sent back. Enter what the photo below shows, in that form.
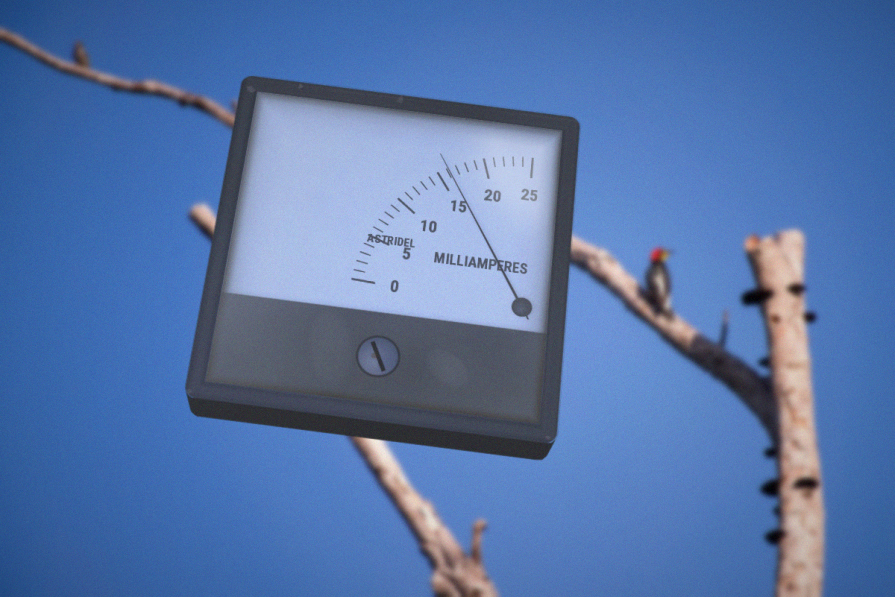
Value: 16mA
